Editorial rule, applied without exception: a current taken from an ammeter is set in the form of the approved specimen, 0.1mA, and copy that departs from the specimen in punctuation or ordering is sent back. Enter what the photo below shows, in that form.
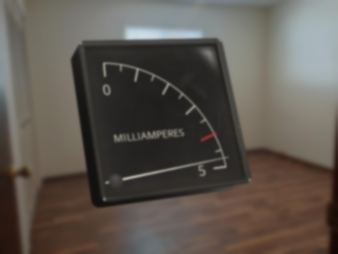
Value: 4.75mA
